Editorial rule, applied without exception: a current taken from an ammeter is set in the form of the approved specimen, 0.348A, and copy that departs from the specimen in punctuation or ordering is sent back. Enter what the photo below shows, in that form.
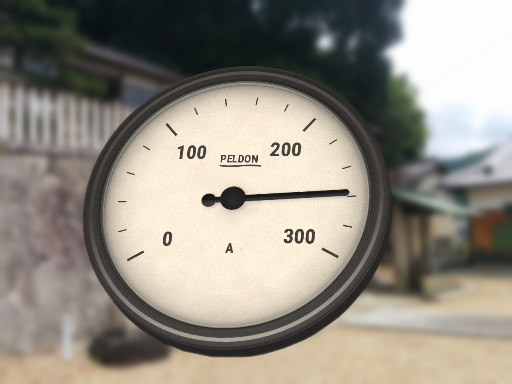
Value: 260A
